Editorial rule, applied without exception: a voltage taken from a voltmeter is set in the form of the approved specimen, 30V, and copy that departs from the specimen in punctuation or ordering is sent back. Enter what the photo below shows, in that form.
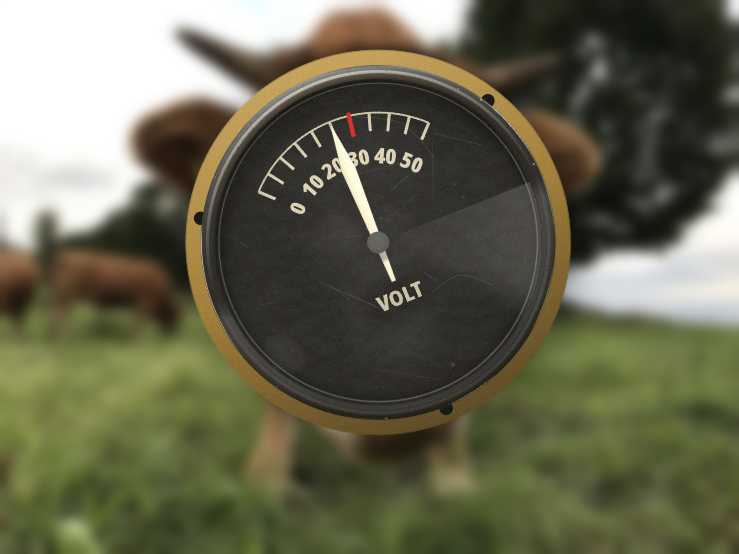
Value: 25V
